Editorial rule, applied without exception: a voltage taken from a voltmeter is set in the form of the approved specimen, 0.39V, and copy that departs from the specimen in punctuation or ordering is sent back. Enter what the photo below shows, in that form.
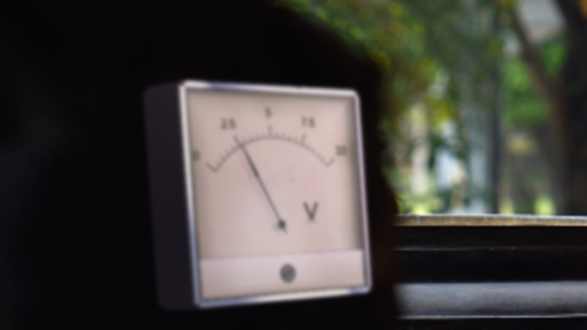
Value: 2.5V
